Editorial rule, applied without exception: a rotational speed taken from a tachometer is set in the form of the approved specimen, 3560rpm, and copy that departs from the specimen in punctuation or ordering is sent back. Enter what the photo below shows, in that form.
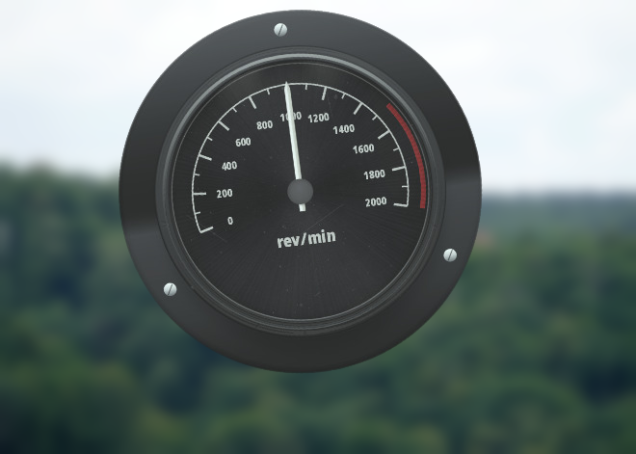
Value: 1000rpm
